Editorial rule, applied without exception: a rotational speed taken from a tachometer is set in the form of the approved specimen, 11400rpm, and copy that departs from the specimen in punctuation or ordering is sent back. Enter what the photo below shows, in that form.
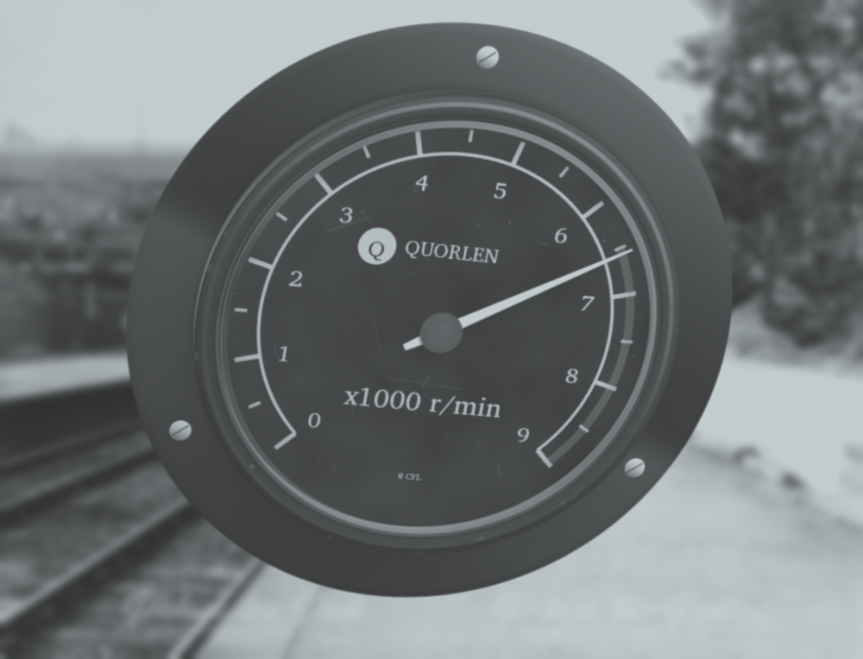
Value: 6500rpm
